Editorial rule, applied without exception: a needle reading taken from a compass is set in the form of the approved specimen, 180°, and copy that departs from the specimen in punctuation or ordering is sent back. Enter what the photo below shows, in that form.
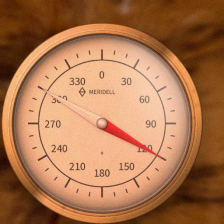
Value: 120°
